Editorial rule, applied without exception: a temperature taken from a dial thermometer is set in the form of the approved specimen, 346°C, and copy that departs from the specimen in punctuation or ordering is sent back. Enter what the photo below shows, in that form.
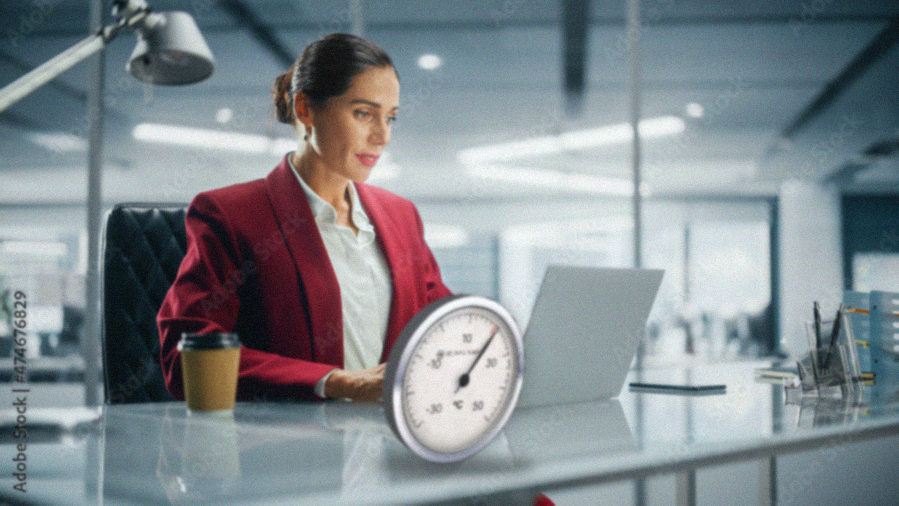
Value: 20°C
